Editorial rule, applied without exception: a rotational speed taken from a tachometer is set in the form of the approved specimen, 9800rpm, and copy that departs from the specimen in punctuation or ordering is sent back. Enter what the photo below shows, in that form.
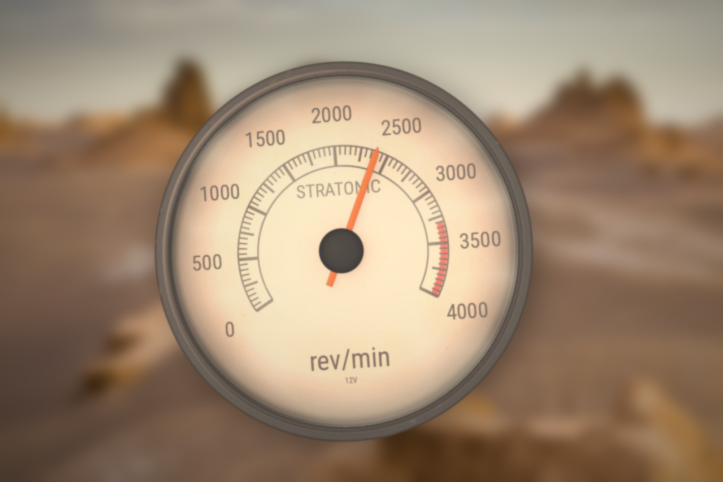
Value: 2400rpm
